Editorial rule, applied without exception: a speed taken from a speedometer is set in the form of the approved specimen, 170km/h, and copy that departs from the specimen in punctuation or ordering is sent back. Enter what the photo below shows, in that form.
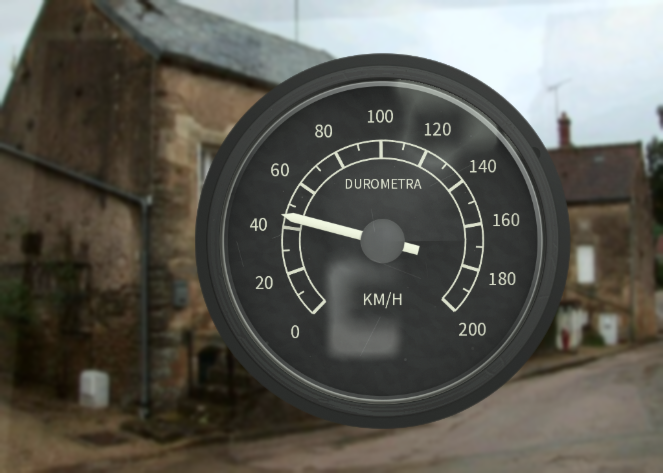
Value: 45km/h
